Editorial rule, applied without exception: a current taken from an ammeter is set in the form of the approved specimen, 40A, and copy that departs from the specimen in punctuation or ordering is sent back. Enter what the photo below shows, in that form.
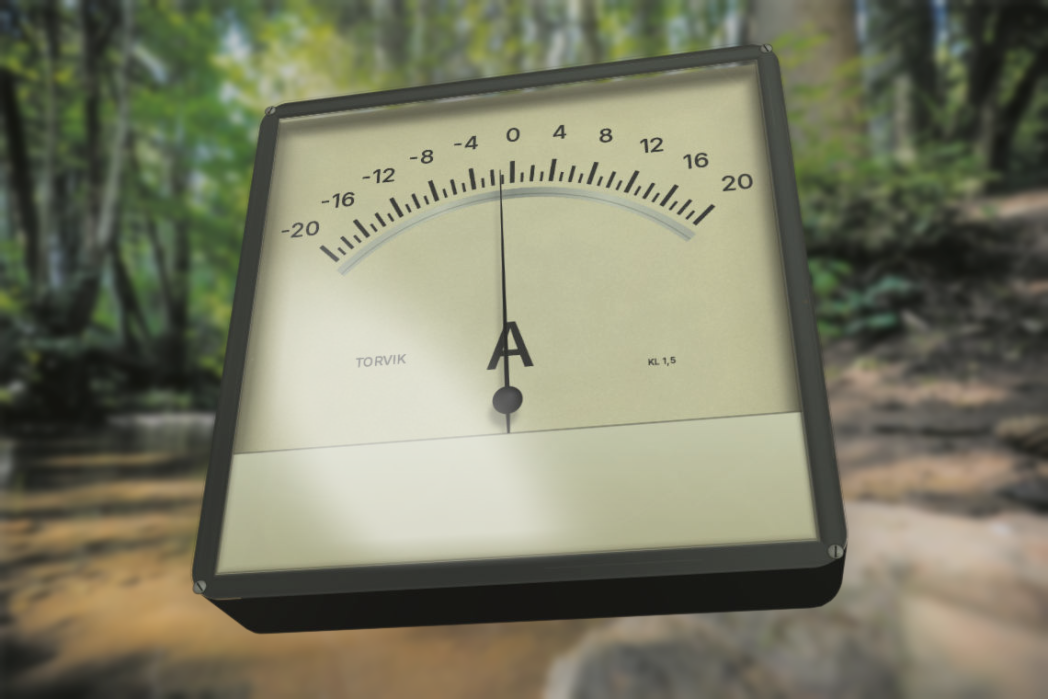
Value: -1A
